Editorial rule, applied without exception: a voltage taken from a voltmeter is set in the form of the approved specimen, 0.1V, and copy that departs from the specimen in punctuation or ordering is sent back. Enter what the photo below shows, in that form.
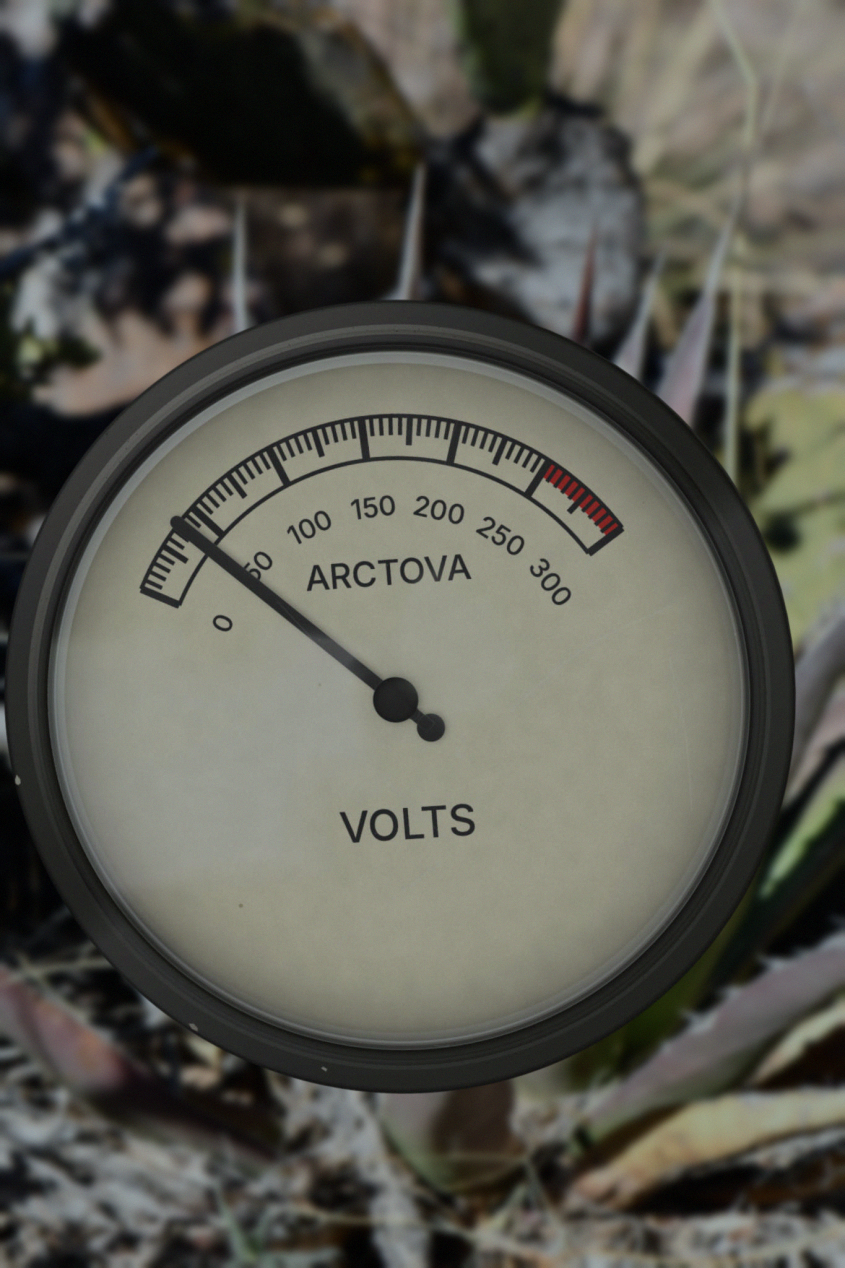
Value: 40V
